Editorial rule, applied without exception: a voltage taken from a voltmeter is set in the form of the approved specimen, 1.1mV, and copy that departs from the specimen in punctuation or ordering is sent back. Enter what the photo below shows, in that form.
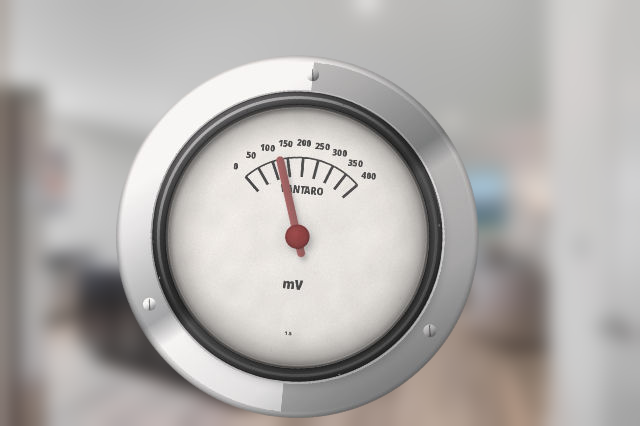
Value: 125mV
